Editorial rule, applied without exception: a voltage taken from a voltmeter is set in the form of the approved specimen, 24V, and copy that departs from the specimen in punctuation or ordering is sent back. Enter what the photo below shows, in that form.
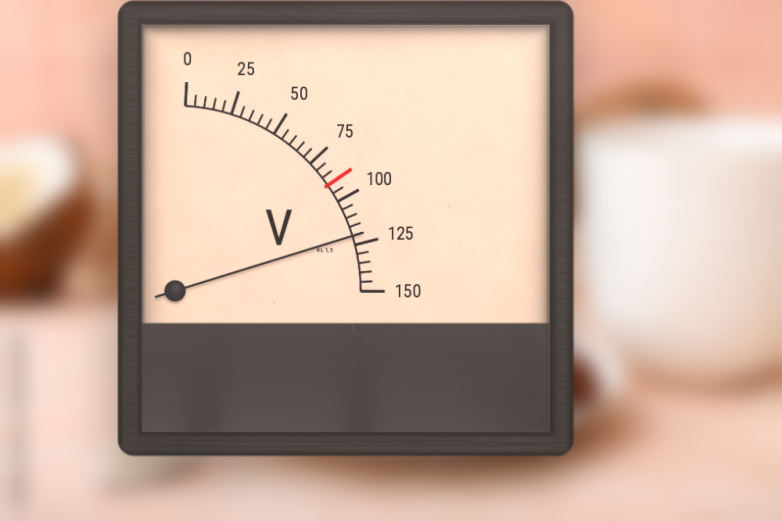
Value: 120V
